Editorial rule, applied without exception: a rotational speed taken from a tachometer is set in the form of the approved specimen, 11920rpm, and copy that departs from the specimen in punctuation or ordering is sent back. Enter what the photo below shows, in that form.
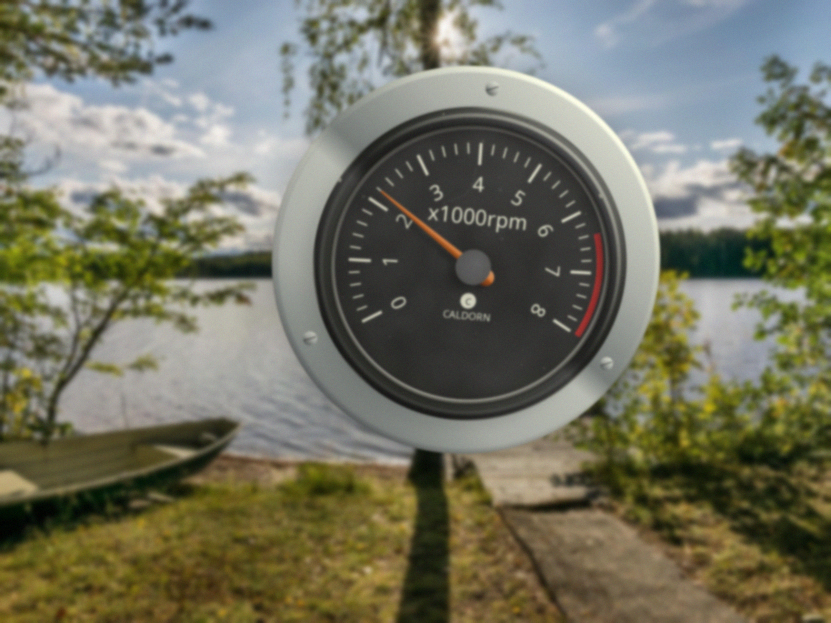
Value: 2200rpm
